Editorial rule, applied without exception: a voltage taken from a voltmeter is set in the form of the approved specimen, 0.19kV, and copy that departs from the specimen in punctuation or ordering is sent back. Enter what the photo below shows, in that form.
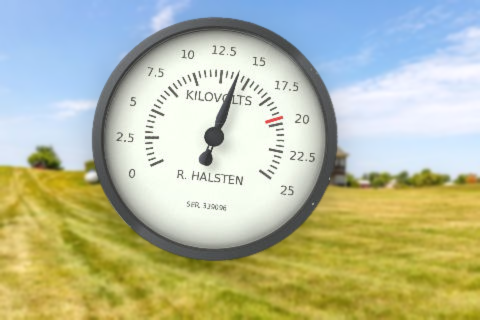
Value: 14kV
